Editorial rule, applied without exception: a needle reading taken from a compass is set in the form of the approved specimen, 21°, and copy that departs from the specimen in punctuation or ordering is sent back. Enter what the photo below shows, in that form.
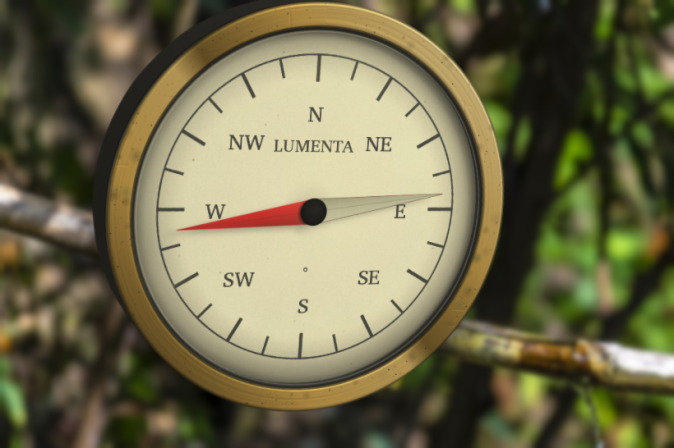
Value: 262.5°
